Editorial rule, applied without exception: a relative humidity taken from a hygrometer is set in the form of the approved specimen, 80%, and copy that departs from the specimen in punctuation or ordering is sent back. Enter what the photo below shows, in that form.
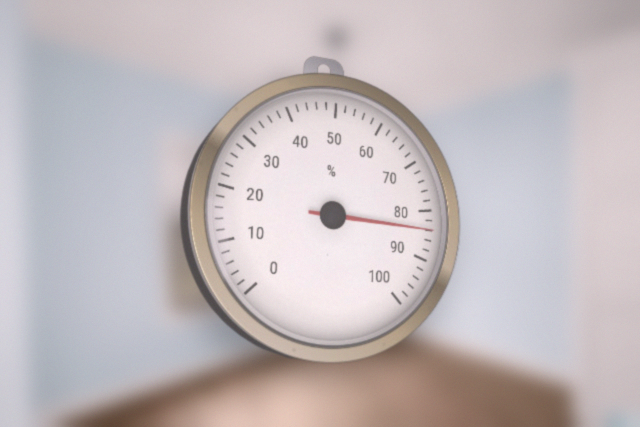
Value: 84%
